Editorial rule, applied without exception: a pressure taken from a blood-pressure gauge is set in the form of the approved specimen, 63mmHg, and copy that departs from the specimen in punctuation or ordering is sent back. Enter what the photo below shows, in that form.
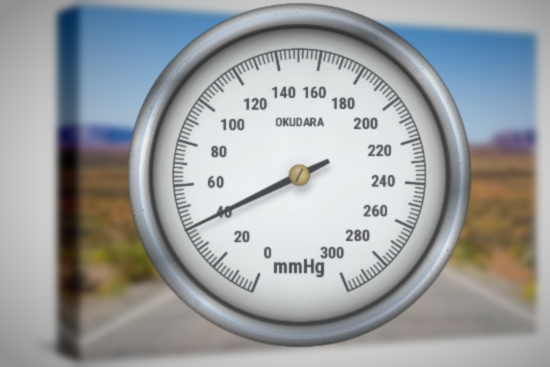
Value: 40mmHg
